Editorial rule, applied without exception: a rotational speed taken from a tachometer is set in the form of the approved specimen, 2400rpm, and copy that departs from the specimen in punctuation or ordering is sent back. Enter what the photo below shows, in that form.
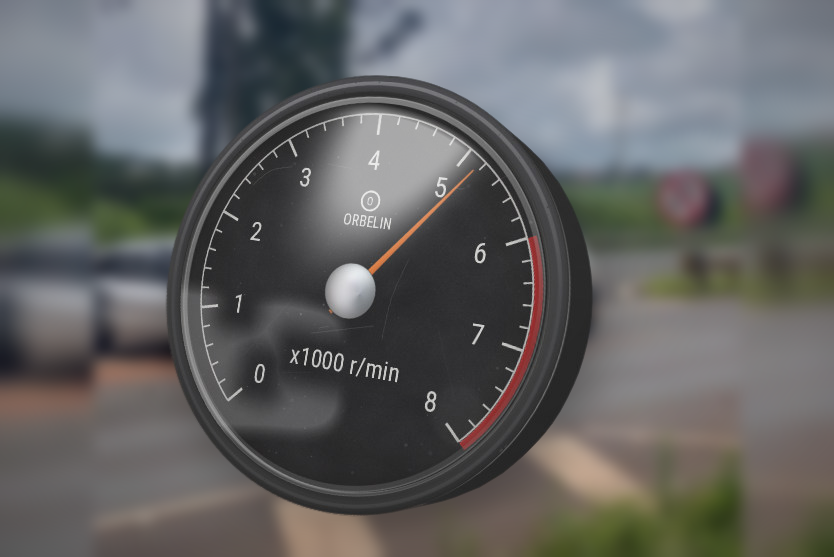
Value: 5200rpm
